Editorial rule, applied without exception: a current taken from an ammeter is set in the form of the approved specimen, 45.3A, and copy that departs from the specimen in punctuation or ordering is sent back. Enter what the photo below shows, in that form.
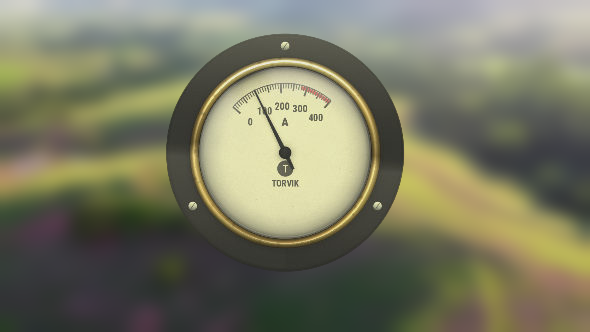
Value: 100A
